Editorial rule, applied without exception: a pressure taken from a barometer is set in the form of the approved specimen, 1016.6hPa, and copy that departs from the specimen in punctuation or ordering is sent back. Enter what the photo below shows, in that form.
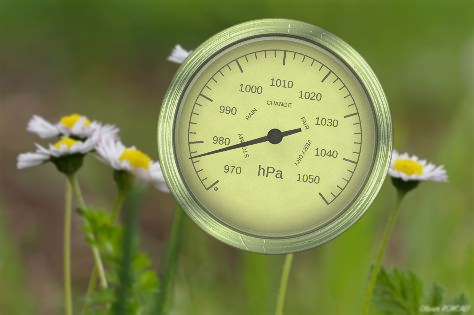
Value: 977hPa
